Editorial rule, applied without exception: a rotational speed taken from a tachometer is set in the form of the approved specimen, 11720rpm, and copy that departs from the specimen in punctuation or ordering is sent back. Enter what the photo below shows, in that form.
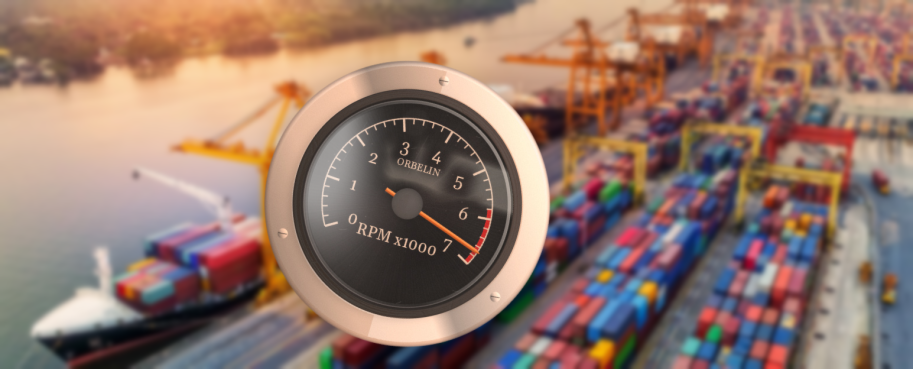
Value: 6700rpm
